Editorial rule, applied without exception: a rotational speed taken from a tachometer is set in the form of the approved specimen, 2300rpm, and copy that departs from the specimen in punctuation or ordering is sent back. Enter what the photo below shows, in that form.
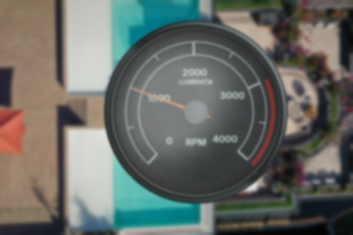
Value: 1000rpm
